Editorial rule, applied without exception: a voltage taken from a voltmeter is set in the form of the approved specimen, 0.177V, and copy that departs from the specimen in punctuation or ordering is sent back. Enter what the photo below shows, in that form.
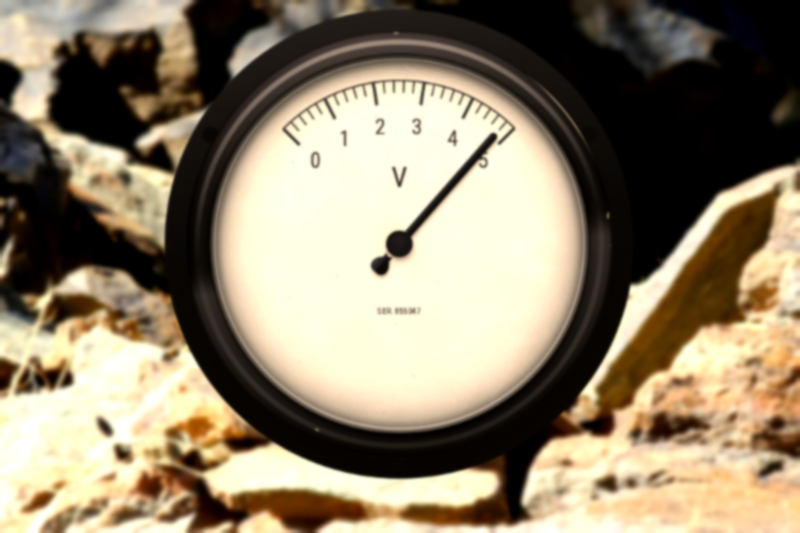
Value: 4.8V
